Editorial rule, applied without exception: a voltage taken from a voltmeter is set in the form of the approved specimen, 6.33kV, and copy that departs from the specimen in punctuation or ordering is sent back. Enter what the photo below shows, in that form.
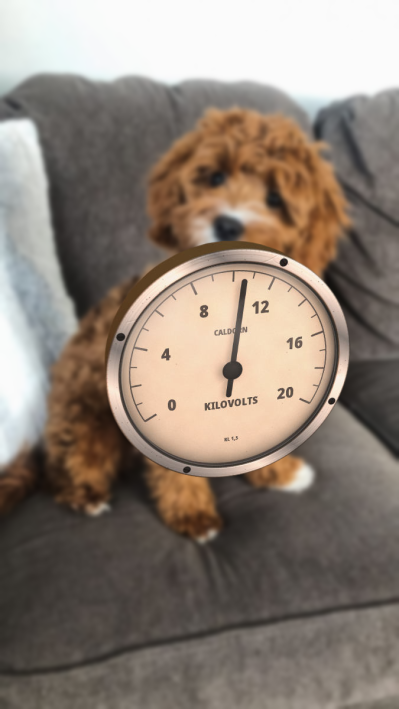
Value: 10.5kV
